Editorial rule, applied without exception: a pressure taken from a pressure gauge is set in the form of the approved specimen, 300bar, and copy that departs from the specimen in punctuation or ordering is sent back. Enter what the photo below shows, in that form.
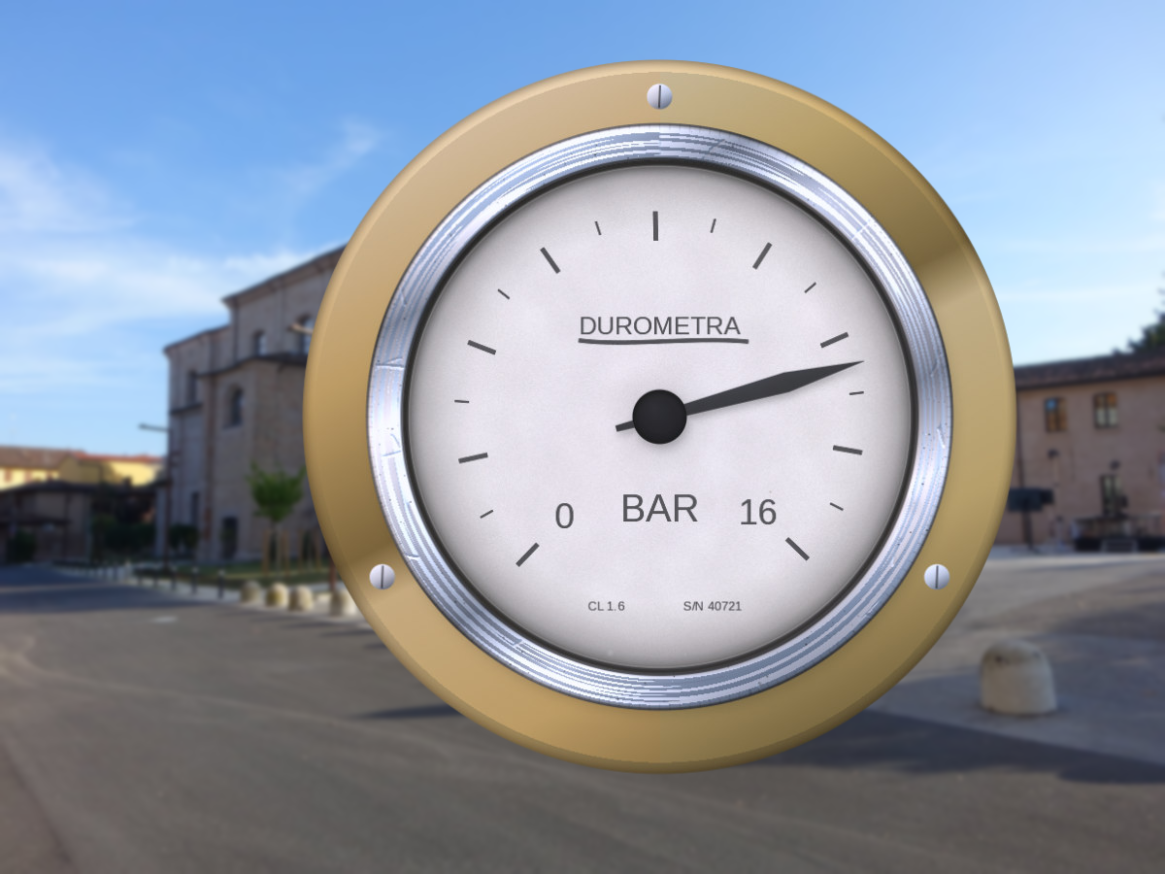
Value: 12.5bar
